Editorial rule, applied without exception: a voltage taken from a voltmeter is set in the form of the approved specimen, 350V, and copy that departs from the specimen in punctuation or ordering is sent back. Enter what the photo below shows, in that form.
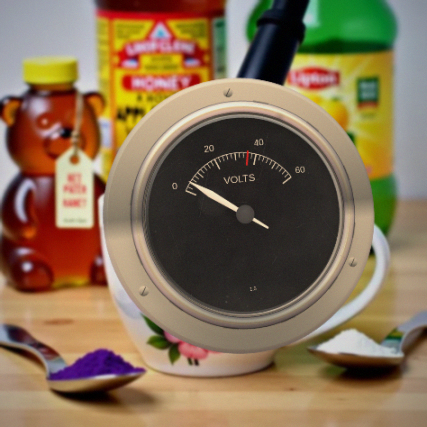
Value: 4V
